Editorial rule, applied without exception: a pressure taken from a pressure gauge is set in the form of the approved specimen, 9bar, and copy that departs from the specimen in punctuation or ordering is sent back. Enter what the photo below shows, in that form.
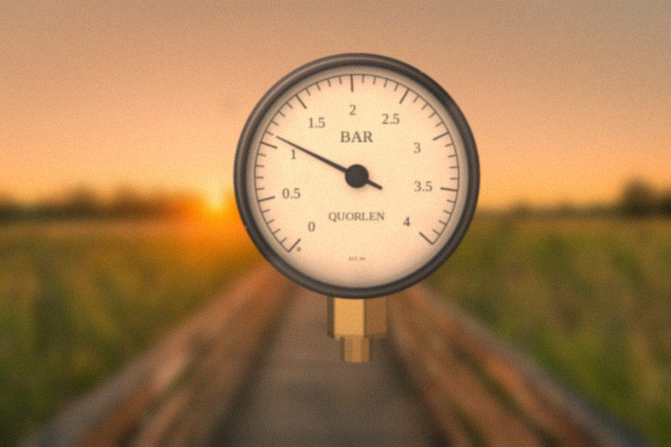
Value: 1.1bar
